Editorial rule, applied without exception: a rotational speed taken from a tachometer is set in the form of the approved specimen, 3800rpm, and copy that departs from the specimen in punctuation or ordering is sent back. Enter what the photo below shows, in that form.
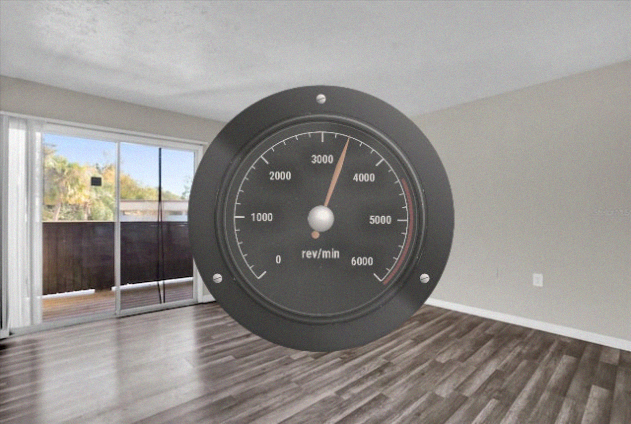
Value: 3400rpm
